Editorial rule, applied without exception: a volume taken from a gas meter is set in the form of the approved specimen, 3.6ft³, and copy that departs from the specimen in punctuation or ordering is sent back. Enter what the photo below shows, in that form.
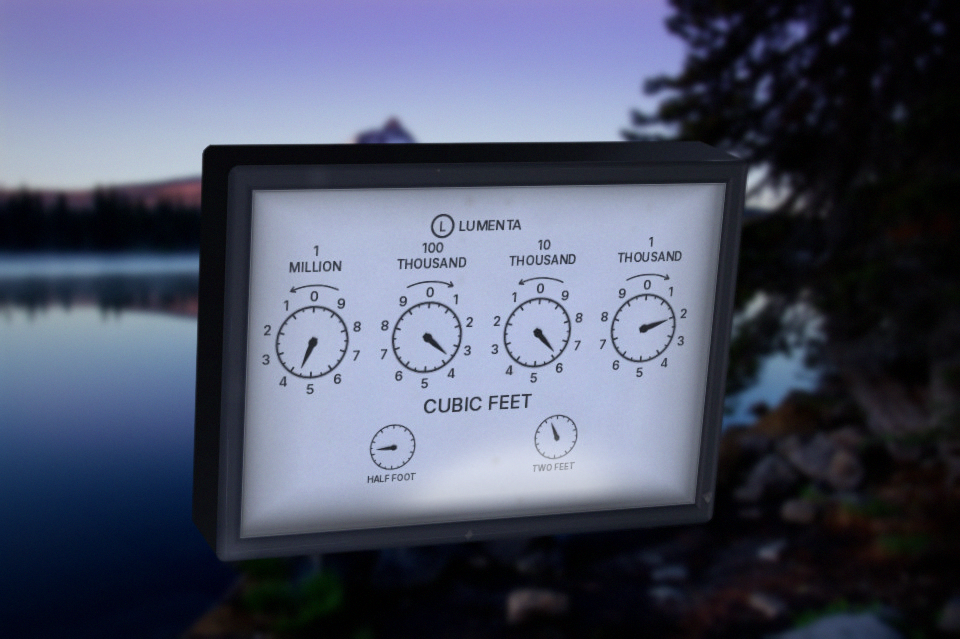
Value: 436200ft³
